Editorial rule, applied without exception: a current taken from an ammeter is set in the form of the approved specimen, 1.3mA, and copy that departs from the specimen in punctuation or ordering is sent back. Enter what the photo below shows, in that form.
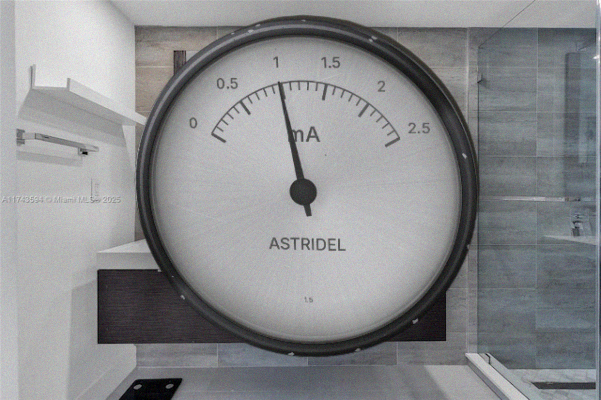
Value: 1mA
